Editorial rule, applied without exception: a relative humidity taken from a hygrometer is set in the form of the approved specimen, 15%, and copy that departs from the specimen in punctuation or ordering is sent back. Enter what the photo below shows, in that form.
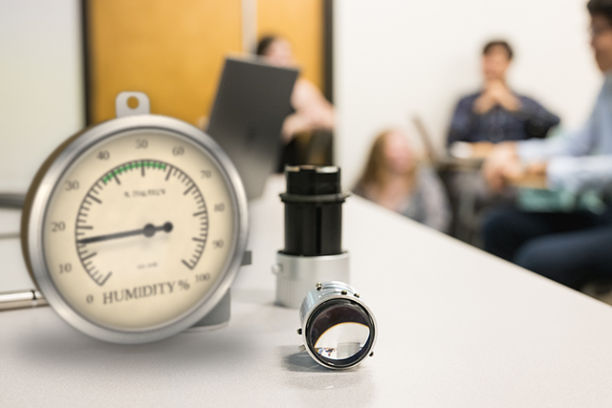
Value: 16%
